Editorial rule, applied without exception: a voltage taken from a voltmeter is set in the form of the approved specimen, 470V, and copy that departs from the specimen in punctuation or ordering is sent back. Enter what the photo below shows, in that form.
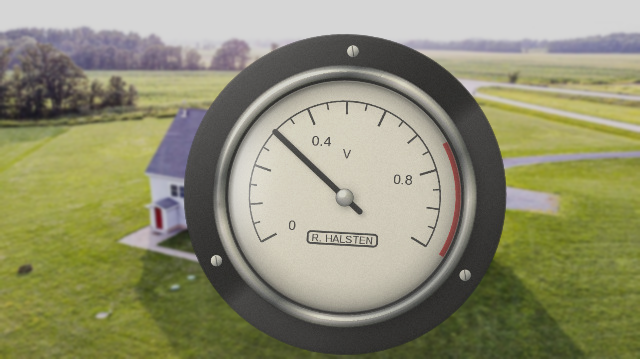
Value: 0.3V
